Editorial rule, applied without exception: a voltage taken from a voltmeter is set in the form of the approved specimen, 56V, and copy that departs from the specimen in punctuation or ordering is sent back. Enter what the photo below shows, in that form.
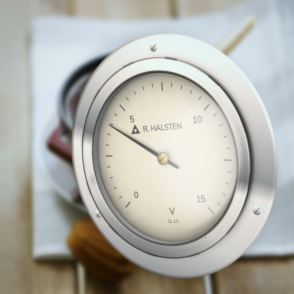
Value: 4V
